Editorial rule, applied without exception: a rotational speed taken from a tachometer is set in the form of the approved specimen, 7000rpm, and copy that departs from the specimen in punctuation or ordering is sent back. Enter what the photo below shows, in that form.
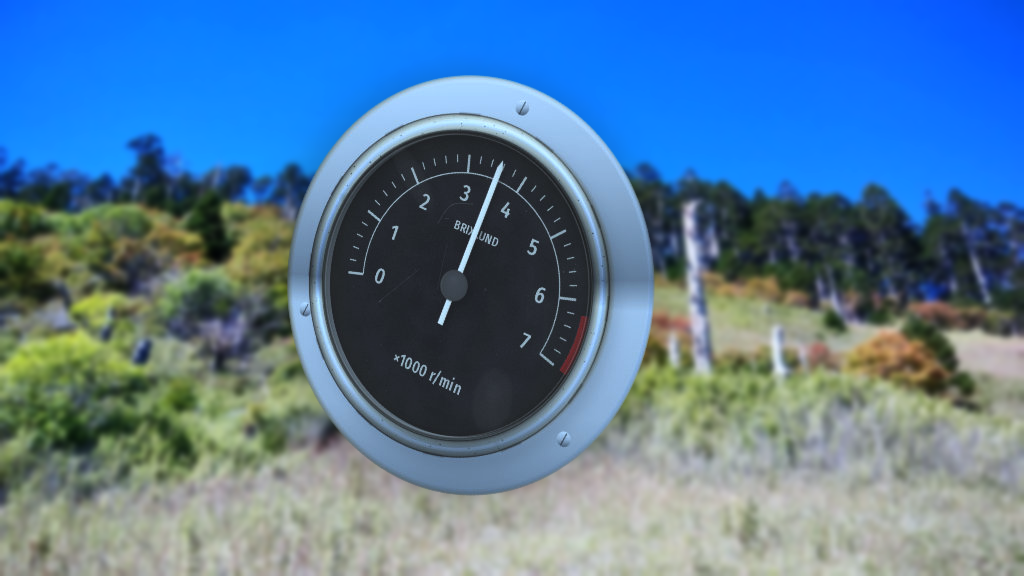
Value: 3600rpm
